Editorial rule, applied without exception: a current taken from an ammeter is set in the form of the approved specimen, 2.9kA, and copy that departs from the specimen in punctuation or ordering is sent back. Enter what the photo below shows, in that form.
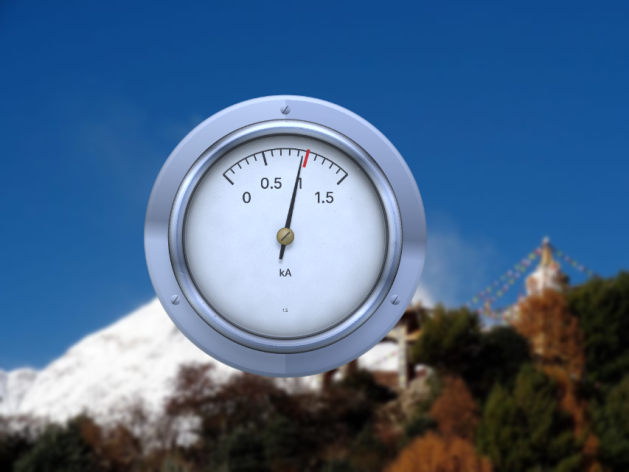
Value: 0.95kA
